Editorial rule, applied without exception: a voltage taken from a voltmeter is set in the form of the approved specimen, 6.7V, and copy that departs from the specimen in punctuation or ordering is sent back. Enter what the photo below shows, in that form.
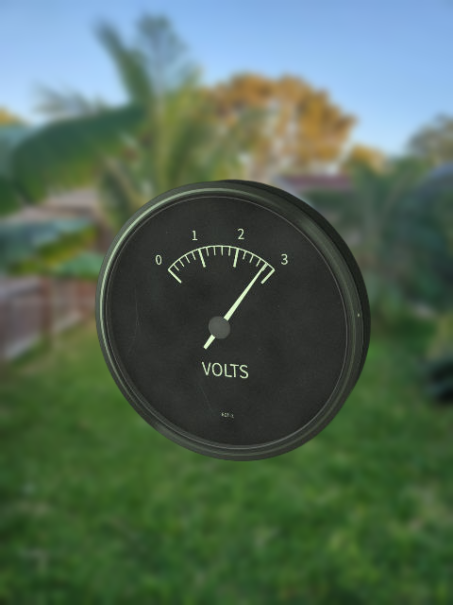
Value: 2.8V
